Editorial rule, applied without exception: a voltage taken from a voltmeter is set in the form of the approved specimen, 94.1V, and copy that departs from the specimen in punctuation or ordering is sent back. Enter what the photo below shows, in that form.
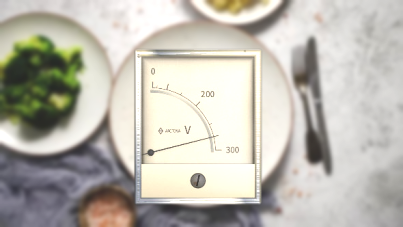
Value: 275V
